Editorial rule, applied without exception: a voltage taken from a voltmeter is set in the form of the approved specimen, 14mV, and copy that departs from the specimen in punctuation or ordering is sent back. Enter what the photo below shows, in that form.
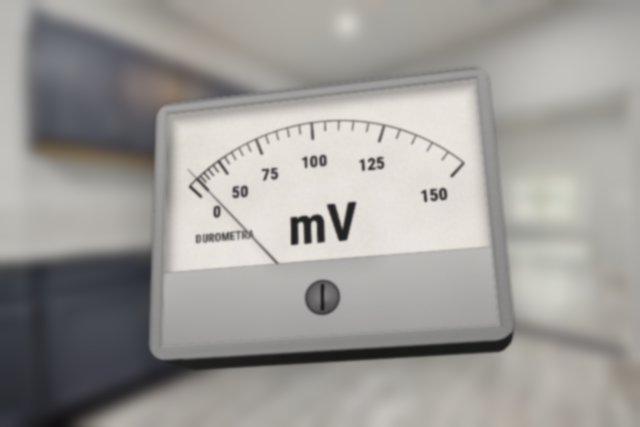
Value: 25mV
